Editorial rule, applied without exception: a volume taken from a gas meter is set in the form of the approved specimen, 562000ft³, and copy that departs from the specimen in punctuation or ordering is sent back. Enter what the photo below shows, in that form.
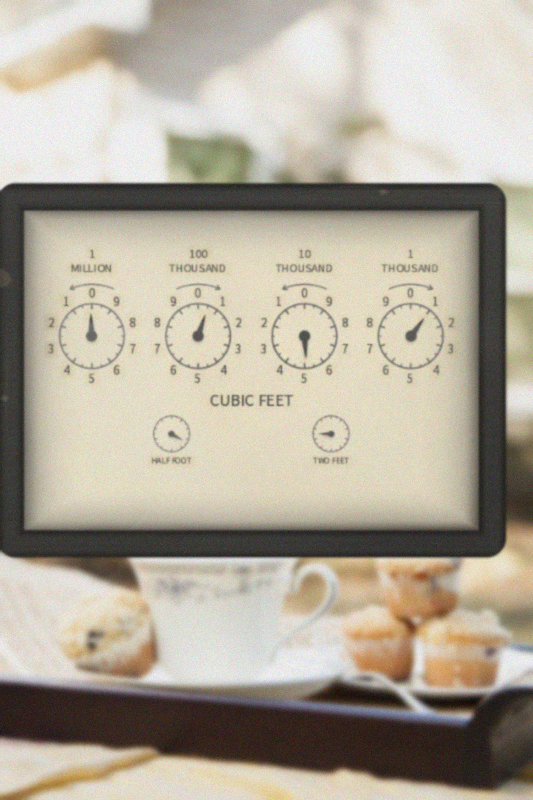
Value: 5100ft³
